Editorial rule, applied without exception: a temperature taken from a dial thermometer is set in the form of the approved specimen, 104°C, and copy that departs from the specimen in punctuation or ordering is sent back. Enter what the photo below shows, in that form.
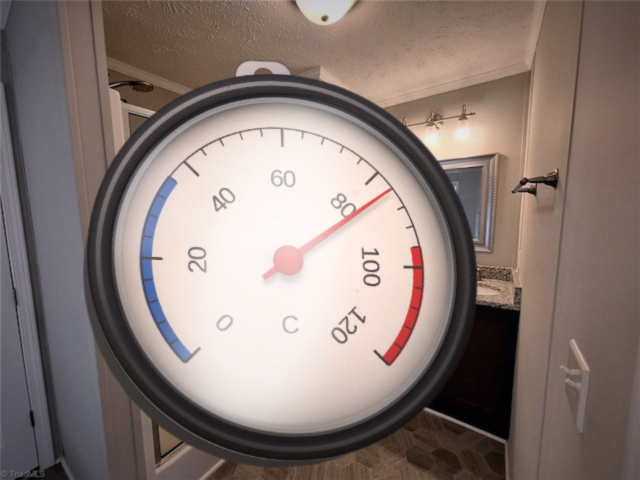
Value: 84°C
